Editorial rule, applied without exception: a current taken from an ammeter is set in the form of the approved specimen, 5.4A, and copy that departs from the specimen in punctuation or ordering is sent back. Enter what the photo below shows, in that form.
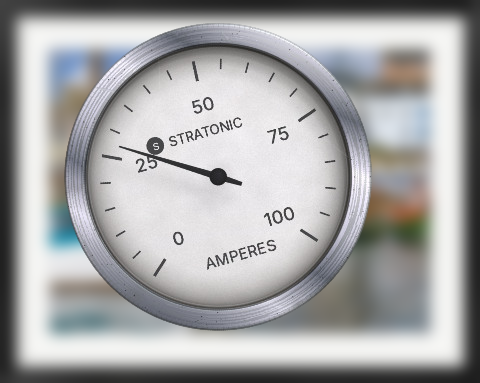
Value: 27.5A
